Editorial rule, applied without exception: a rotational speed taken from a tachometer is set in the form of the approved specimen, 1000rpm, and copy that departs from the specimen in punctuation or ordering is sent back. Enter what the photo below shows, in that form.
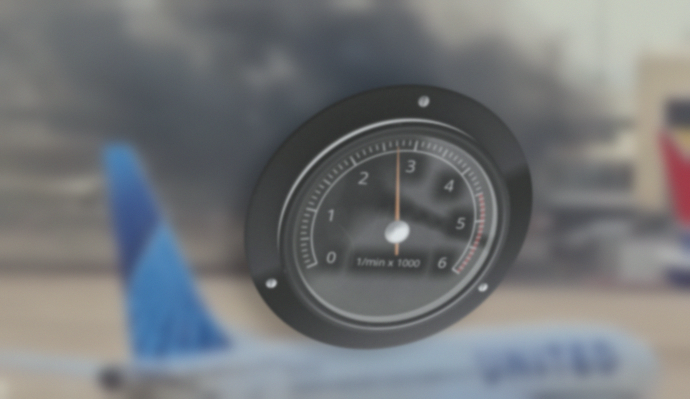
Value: 2700rpm
